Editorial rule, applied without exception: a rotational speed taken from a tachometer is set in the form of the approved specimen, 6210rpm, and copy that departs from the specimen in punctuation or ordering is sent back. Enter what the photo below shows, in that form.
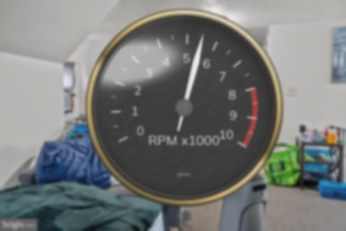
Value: 5500rpm
